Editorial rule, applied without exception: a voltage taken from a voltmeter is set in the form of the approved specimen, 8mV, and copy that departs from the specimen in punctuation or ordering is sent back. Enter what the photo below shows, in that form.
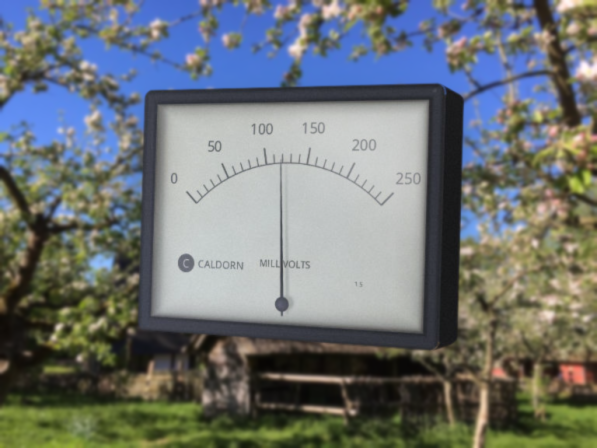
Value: 120mV
